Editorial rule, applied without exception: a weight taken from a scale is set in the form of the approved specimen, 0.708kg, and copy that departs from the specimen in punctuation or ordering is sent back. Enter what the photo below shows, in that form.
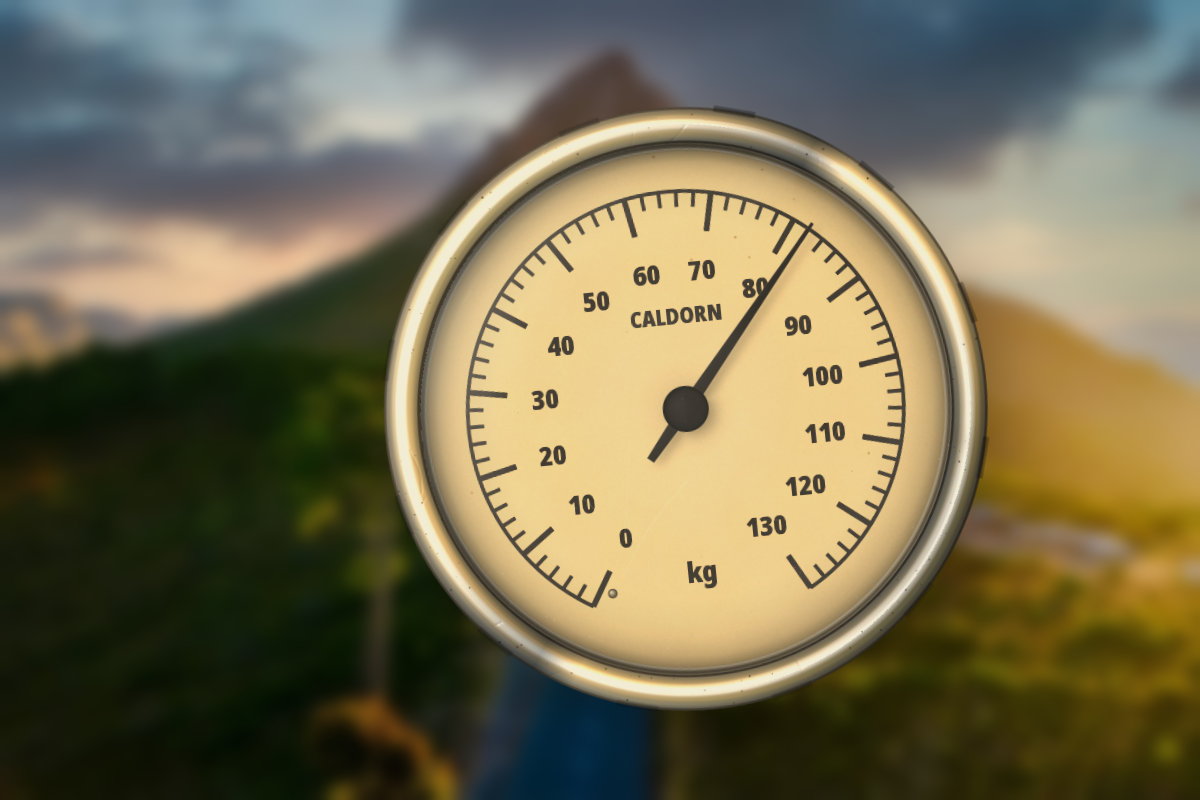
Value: 82kg
